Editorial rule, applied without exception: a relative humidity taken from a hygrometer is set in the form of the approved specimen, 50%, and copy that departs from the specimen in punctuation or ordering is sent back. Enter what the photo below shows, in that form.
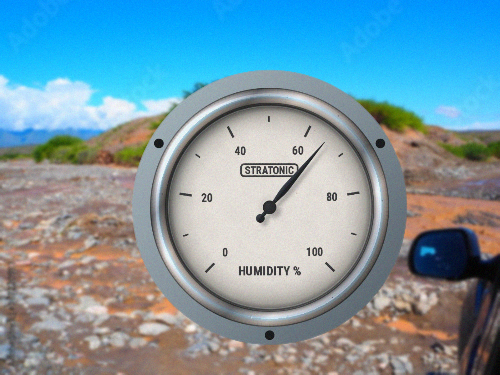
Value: 65%
